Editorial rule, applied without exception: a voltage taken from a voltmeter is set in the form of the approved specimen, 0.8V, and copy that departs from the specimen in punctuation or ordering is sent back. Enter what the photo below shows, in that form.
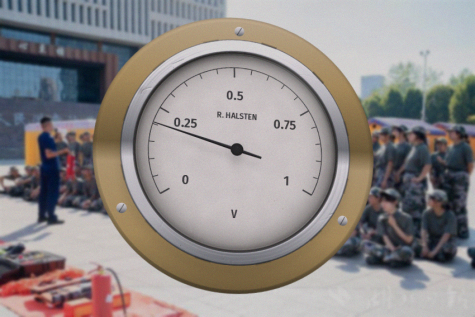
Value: 0.2V
